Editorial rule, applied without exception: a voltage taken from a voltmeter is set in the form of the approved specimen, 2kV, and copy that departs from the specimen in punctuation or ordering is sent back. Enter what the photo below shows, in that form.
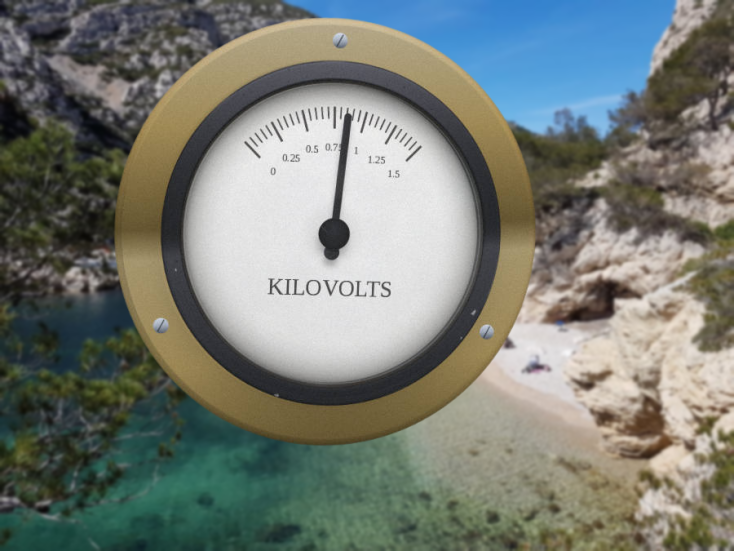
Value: 0.85kV
